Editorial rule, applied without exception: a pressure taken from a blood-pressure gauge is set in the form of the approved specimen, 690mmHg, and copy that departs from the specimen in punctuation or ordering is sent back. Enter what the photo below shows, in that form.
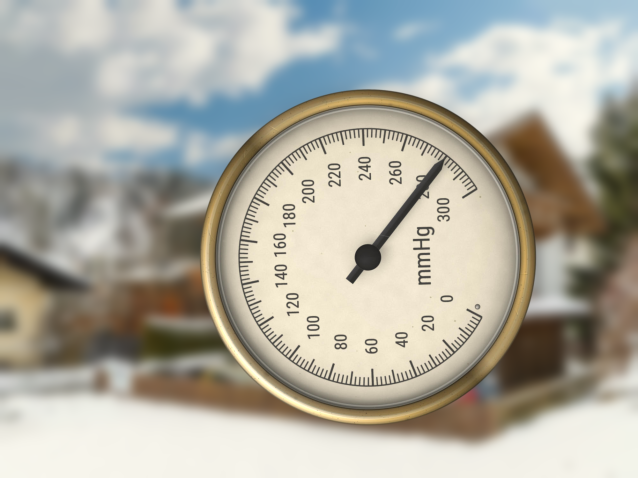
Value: 280mmHg
